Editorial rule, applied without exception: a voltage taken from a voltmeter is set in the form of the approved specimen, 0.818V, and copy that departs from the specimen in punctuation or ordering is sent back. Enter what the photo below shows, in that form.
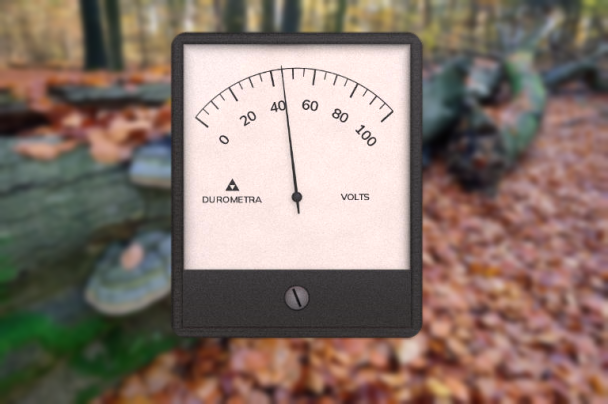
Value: 45V
